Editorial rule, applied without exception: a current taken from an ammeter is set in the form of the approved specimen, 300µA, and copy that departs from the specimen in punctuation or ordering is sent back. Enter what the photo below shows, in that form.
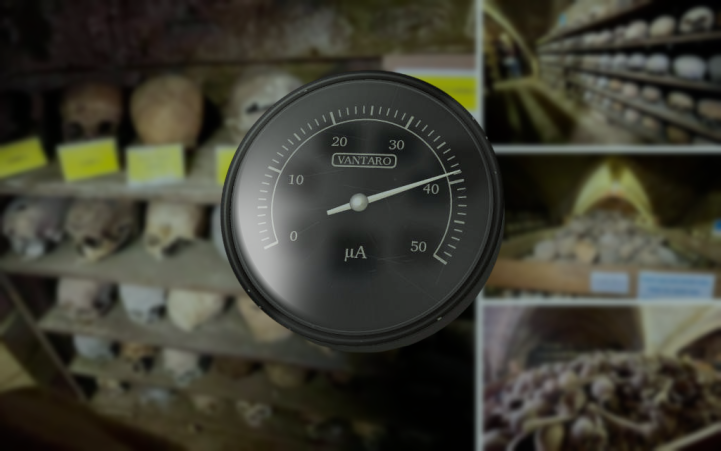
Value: 39µA
